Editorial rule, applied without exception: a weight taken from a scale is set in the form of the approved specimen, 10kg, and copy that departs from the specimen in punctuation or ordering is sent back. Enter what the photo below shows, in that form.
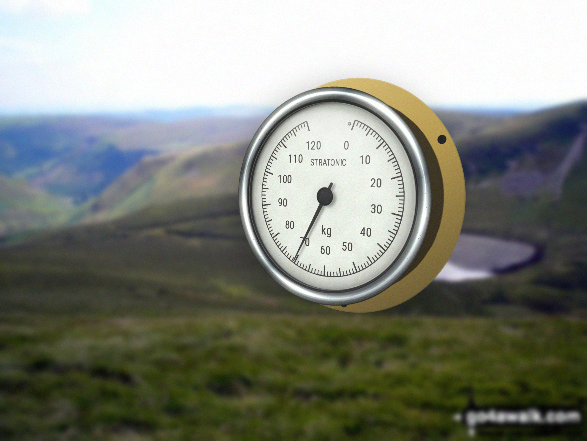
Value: 70kg
